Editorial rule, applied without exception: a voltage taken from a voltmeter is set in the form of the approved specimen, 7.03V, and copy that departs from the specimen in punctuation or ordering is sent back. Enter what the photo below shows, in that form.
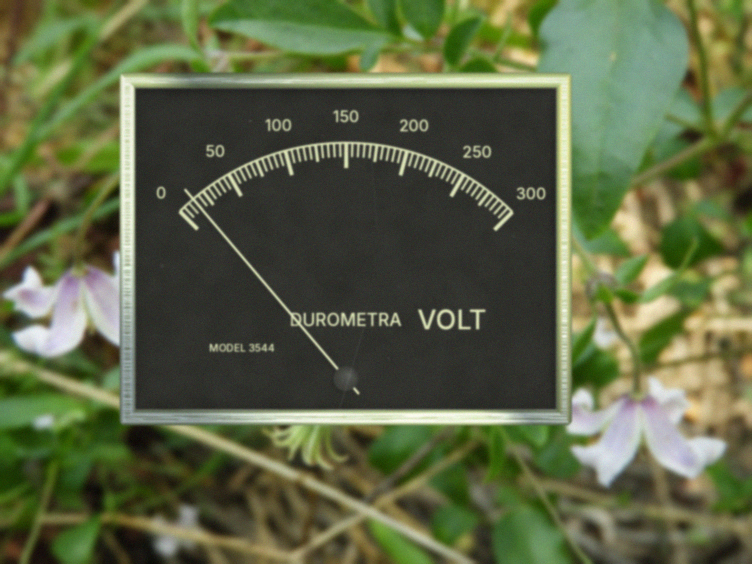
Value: 15V
